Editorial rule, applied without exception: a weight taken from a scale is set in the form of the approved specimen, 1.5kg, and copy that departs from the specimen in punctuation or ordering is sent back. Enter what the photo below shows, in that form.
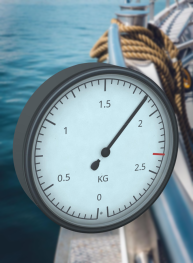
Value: 1.85kg
